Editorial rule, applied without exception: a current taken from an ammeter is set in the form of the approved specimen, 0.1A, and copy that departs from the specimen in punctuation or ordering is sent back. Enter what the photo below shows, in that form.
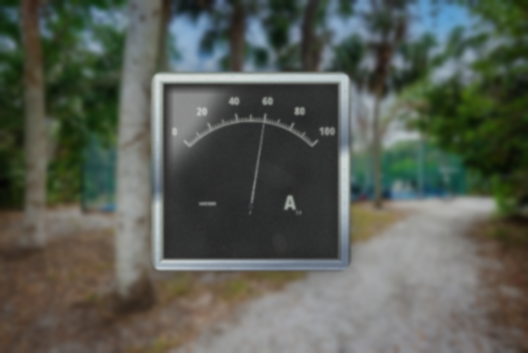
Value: 60A
